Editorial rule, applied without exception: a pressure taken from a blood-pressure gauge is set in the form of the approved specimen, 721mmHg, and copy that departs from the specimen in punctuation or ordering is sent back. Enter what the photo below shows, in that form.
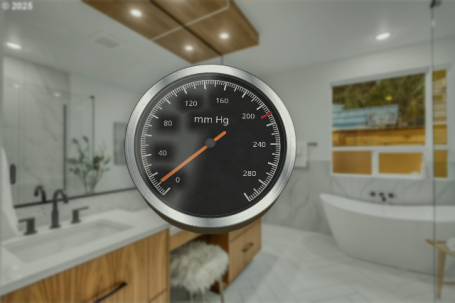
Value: 10mmHg
